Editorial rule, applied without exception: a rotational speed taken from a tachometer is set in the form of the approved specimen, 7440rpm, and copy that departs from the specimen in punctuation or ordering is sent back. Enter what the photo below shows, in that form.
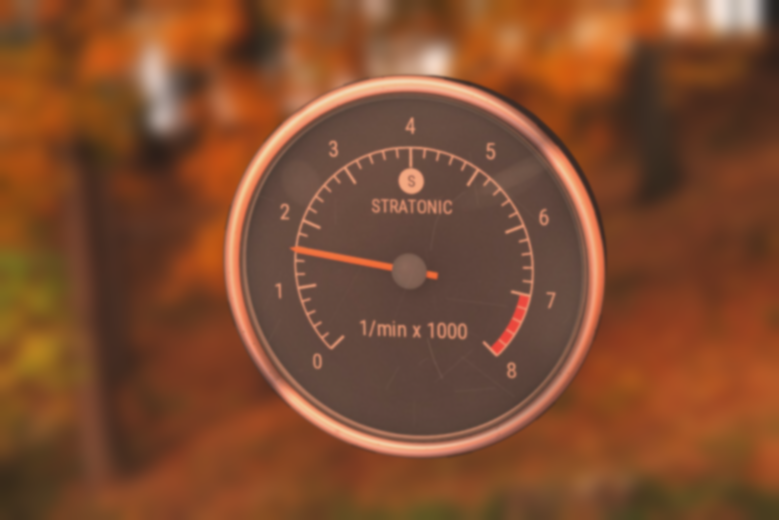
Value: 1600rpm
